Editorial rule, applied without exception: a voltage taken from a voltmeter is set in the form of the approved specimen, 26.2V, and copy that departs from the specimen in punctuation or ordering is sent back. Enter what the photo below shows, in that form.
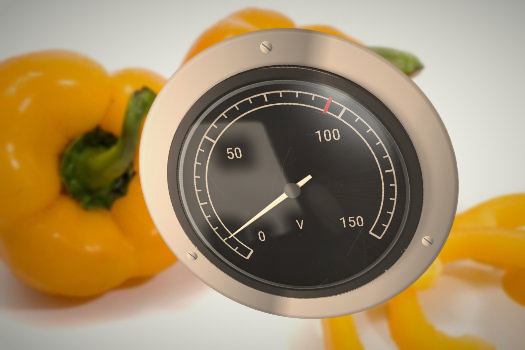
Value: 10V
